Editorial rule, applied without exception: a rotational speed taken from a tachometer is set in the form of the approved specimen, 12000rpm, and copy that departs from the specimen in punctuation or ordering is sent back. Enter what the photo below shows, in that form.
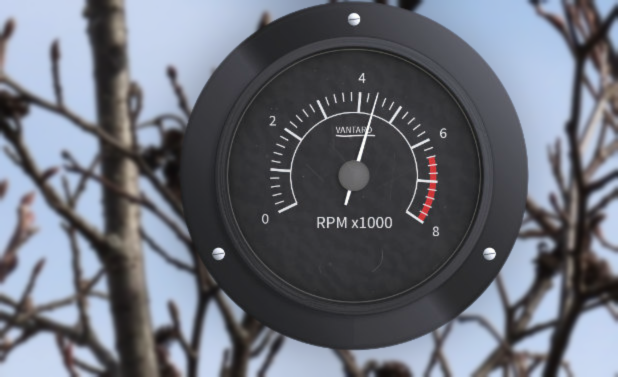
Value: 4400rpm
